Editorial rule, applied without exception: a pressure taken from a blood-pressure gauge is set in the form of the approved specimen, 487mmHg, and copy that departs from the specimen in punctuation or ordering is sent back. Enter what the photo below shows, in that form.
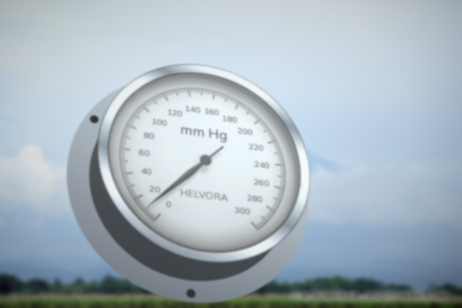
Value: 10mmHg
